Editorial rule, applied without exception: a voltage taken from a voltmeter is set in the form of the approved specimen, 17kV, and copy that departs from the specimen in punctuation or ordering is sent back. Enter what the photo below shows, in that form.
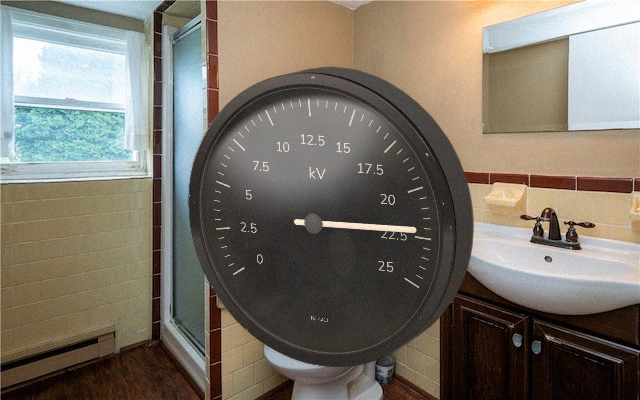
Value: 22kV
